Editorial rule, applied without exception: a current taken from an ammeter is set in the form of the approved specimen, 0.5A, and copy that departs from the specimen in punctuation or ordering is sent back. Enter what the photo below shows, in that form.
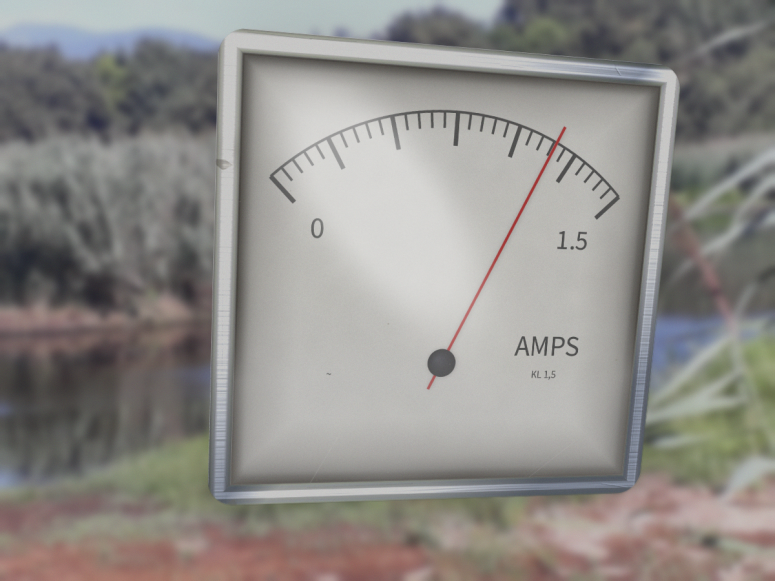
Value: 1.15A
